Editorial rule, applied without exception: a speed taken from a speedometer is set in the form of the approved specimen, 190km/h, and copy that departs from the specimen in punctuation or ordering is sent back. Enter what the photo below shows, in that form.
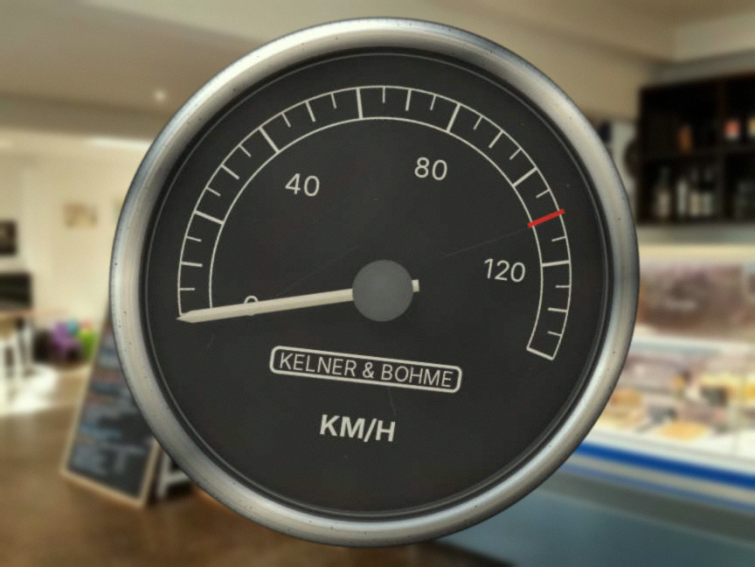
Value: 0km/h
